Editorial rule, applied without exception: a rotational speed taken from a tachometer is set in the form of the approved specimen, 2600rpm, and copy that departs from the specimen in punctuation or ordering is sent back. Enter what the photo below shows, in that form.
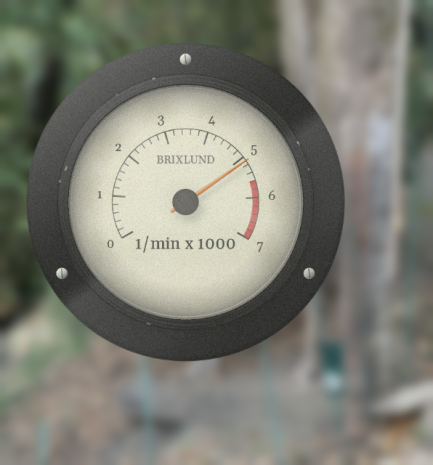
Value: 5100rpm
